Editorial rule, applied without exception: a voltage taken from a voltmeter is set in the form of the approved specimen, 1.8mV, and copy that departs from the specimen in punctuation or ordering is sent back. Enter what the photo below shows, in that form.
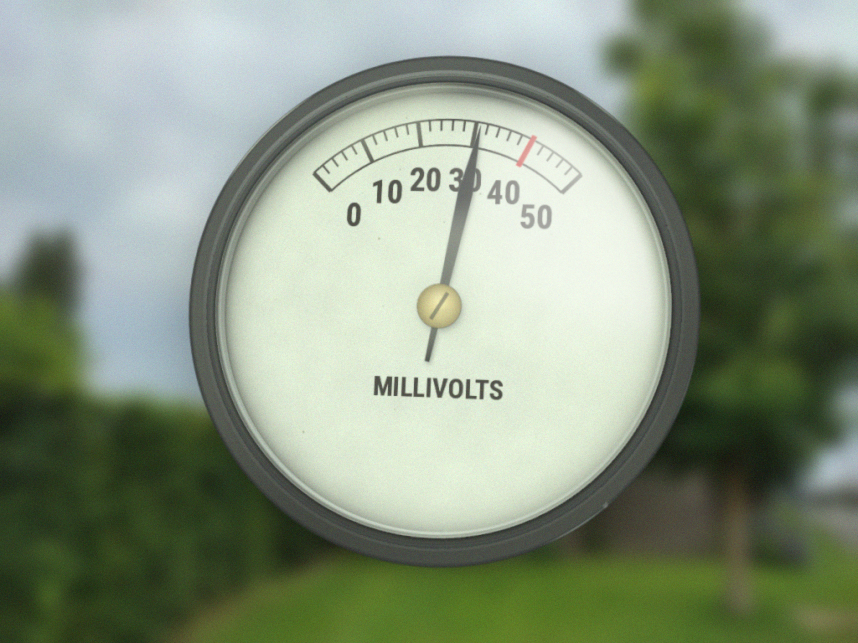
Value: 31mV
